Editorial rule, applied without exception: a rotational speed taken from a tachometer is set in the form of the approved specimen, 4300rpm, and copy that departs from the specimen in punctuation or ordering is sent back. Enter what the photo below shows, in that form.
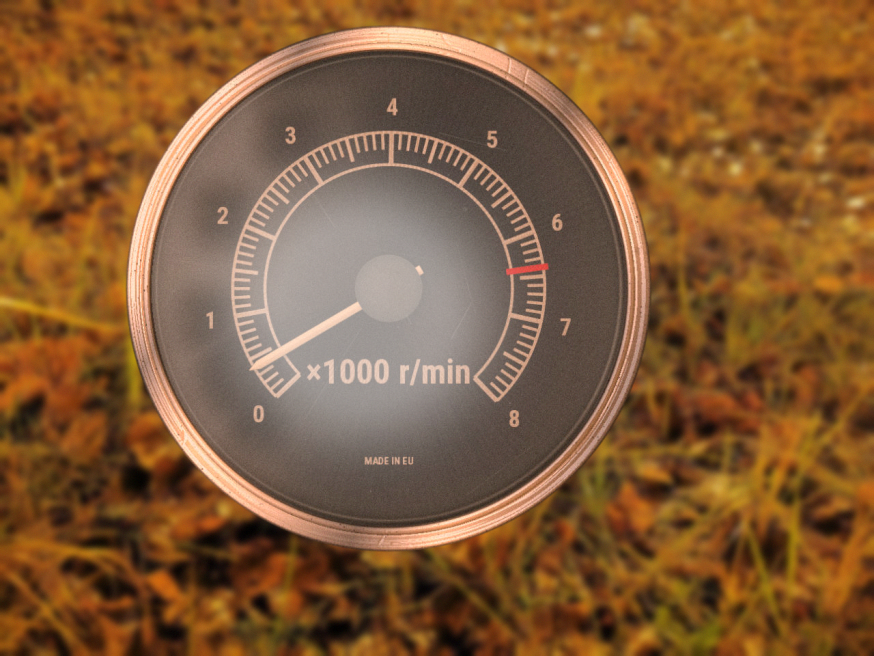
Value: 400rpm
